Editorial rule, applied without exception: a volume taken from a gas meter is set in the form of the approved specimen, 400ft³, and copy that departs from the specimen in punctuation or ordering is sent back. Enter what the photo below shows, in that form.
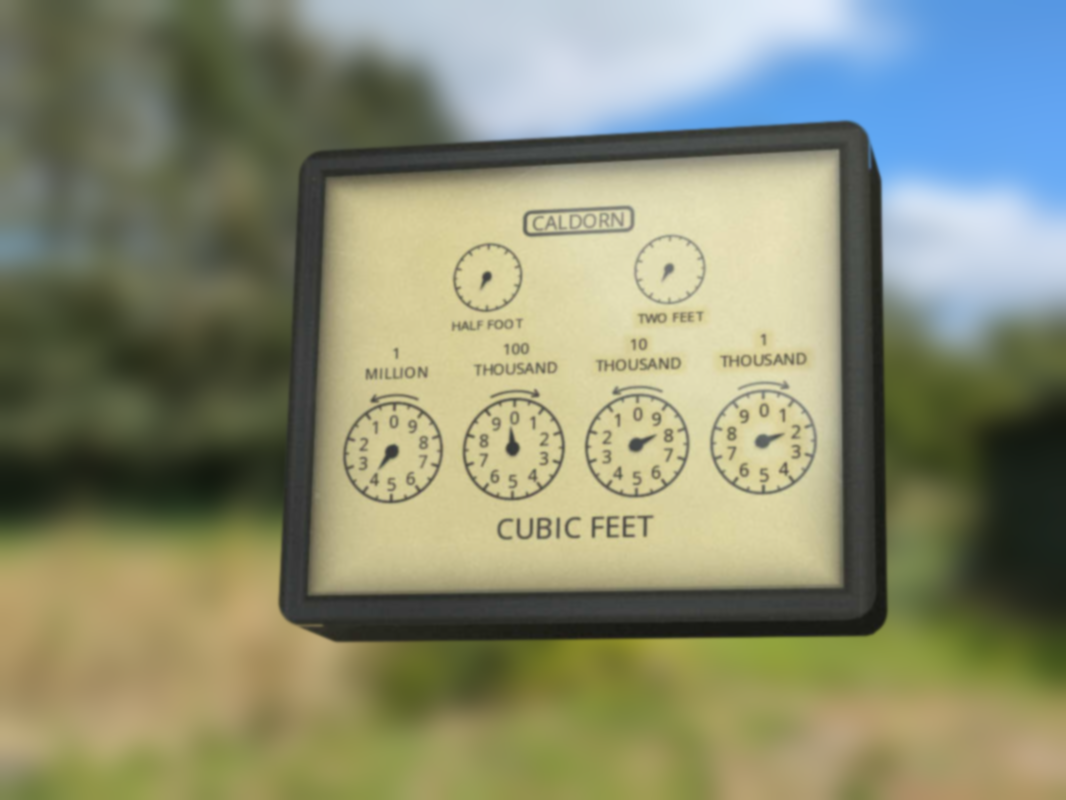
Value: 398200ft³
